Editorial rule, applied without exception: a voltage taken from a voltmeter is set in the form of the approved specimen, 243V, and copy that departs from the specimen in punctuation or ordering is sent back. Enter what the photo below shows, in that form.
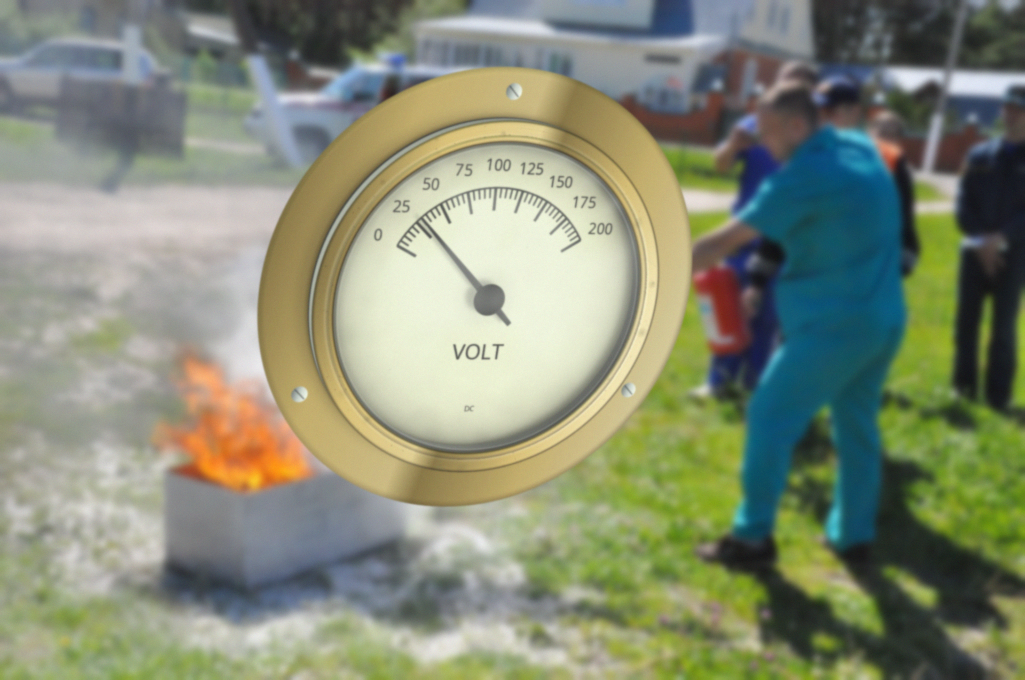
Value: 30V
